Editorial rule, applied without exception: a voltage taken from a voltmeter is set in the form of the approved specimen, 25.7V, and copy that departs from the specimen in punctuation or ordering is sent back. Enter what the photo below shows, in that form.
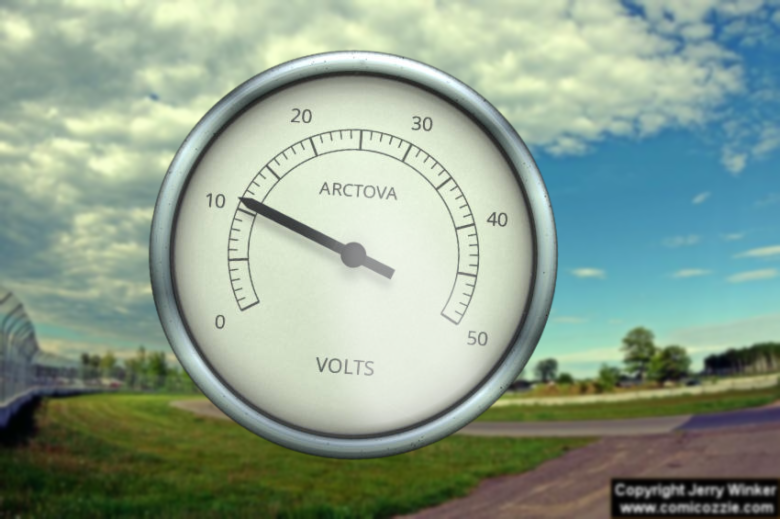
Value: 11V
